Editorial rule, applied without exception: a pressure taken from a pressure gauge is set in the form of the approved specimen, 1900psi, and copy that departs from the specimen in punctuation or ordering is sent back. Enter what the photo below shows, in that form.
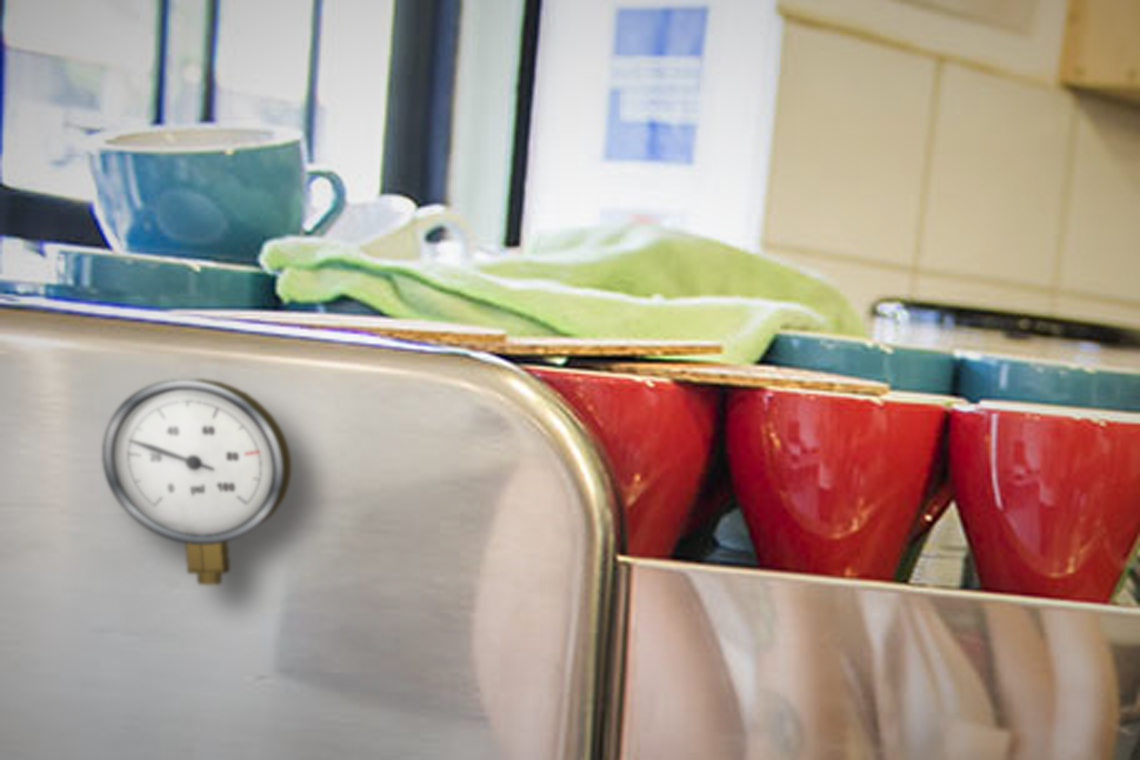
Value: 25psi
